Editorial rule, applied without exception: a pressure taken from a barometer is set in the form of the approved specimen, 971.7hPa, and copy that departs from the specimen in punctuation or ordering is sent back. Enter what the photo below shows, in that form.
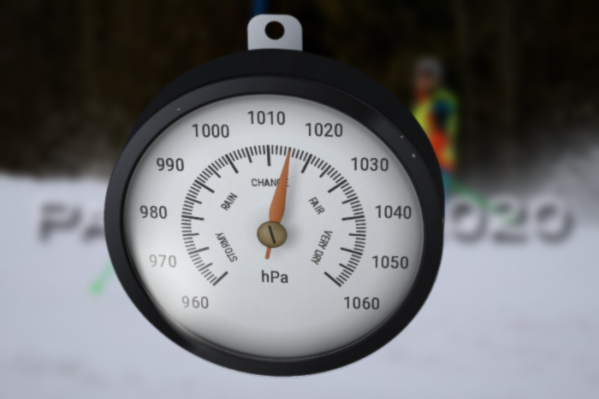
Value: 1015hPa
